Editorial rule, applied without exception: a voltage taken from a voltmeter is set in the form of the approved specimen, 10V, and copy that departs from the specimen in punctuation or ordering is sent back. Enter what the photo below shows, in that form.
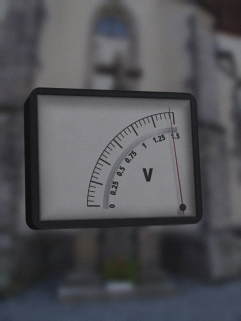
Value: 1.45V
